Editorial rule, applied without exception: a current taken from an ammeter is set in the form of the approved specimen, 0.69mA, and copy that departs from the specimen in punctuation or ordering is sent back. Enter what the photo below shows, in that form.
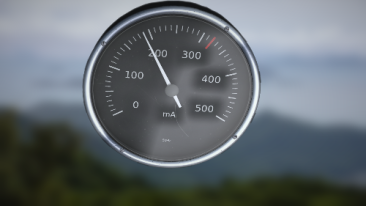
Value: 190mA
